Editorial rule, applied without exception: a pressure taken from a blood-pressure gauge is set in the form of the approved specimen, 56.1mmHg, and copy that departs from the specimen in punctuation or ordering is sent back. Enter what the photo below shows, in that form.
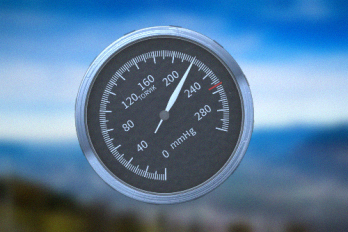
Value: 220mmHg
